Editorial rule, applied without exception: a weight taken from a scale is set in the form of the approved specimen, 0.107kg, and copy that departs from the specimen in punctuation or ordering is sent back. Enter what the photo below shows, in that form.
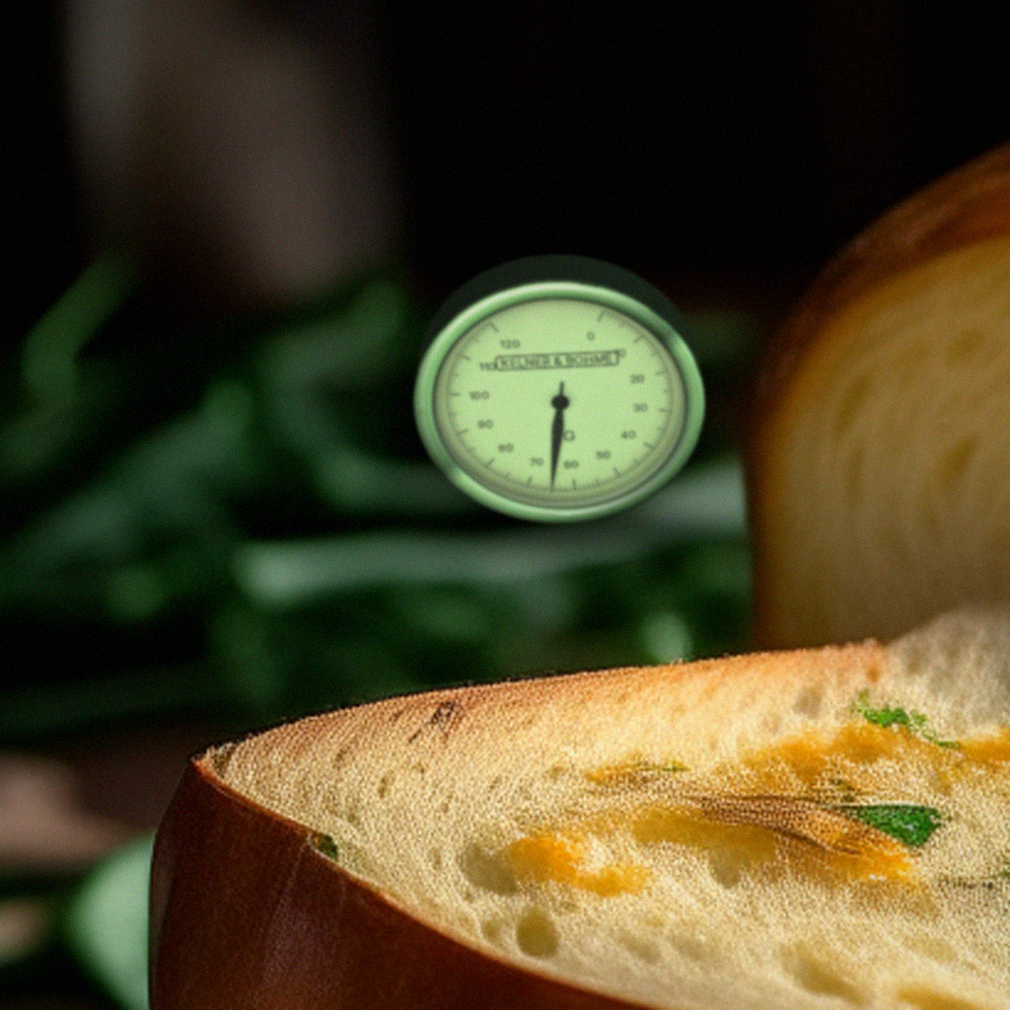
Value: 65kg
